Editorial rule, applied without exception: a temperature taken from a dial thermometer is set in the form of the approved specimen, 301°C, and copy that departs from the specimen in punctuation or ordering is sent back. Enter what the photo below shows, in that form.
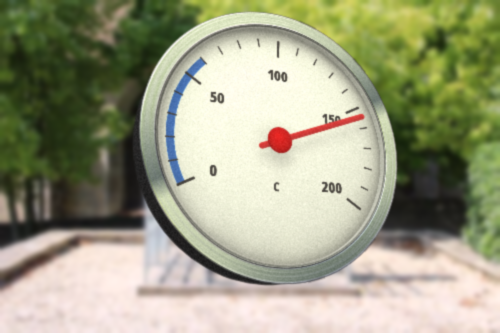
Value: 155°C
